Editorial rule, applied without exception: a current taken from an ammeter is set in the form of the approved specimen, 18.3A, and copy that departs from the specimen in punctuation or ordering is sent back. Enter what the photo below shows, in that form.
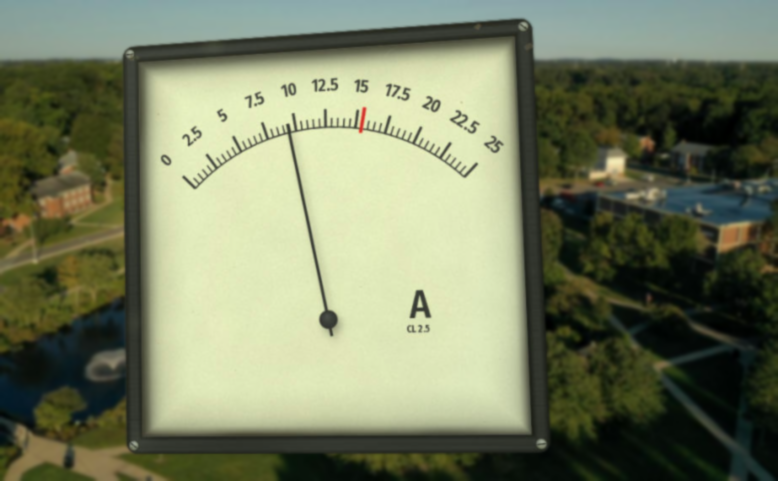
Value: 9.5A
